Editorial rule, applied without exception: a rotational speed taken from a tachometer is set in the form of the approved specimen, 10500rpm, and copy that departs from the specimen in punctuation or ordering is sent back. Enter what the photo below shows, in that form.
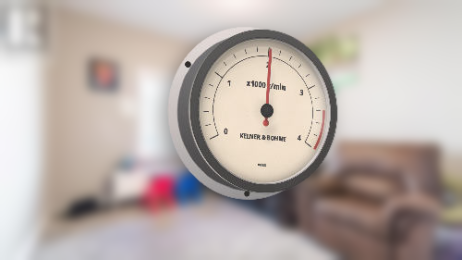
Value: 2000rpm
